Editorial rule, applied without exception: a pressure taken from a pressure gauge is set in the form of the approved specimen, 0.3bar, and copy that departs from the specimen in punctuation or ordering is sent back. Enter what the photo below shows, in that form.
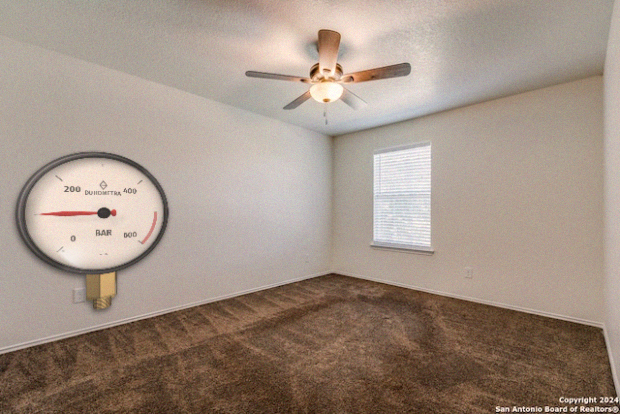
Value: 100bar
